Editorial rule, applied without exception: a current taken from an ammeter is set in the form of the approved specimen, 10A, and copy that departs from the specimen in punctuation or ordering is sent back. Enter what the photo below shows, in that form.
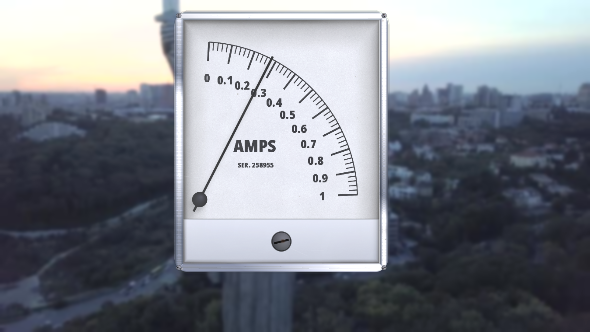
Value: 0.28A
